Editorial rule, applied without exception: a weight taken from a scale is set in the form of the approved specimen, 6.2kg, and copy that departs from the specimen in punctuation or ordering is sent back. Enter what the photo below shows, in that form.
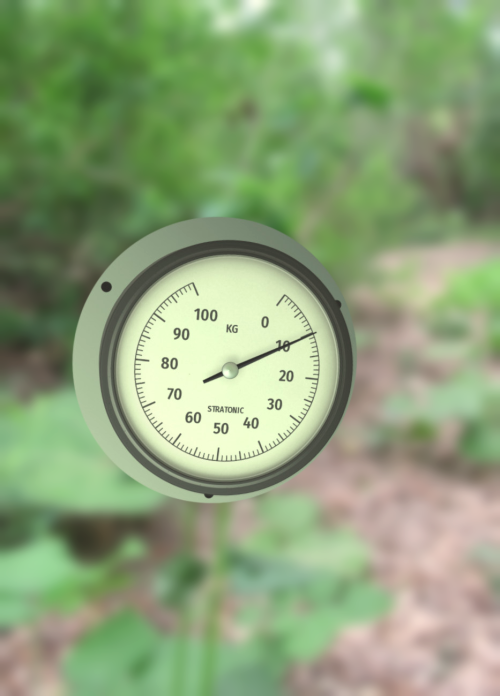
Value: 10kg
